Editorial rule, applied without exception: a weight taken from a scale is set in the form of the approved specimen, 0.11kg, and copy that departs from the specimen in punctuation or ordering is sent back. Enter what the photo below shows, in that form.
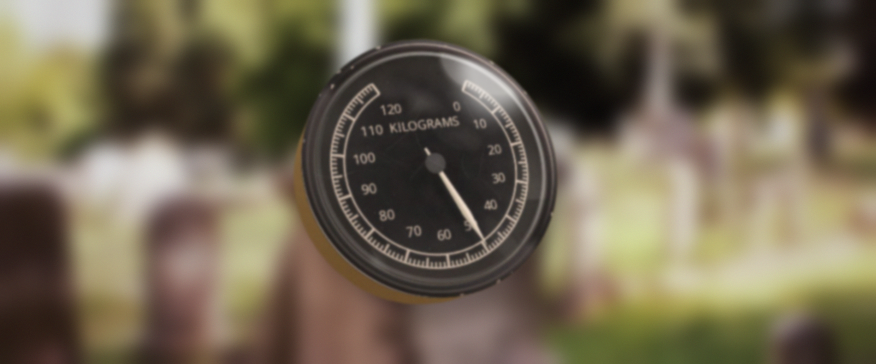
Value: 50kg
